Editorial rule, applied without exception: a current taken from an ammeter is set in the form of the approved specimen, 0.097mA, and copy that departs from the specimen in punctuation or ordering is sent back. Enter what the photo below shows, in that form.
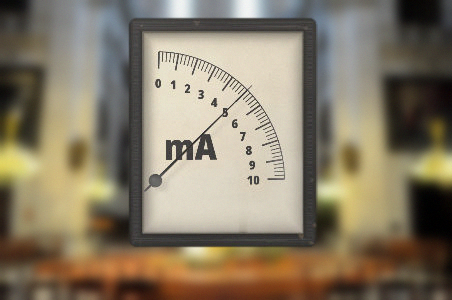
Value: 5mA
